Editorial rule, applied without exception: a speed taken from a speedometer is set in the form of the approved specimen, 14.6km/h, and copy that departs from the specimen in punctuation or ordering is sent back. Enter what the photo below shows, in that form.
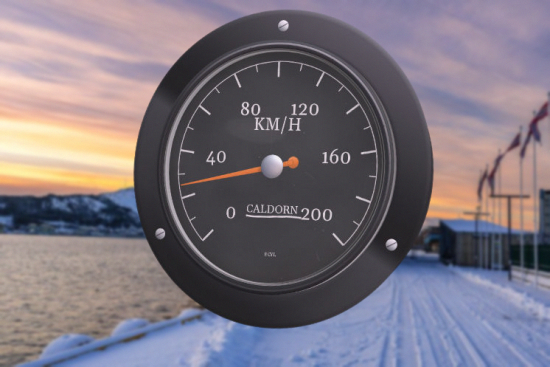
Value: 25km/h
